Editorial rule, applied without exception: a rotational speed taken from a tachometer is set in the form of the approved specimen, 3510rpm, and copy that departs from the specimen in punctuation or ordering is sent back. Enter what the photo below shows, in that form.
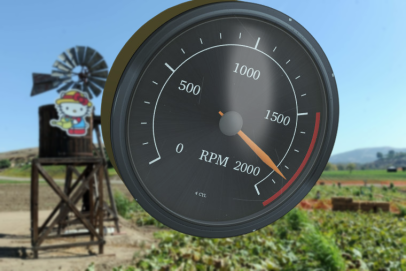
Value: 1850rpm
